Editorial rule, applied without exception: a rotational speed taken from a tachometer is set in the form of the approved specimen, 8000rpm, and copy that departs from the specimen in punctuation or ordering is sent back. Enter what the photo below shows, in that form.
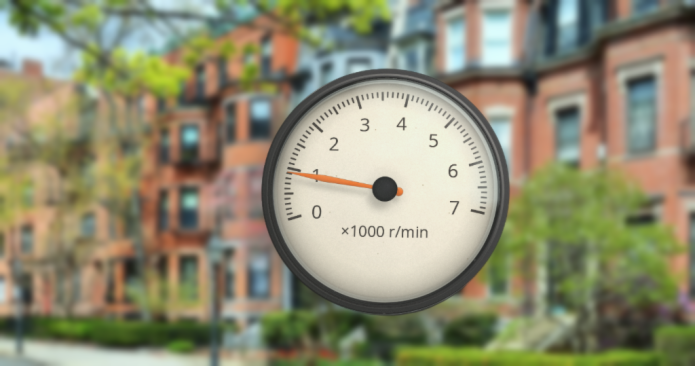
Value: 900rpm
